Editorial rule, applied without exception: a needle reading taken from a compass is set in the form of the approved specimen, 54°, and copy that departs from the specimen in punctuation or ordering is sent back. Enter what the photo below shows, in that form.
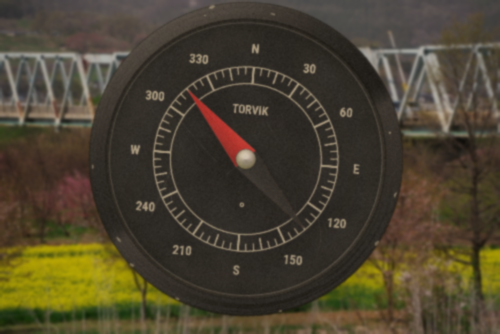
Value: 315°
